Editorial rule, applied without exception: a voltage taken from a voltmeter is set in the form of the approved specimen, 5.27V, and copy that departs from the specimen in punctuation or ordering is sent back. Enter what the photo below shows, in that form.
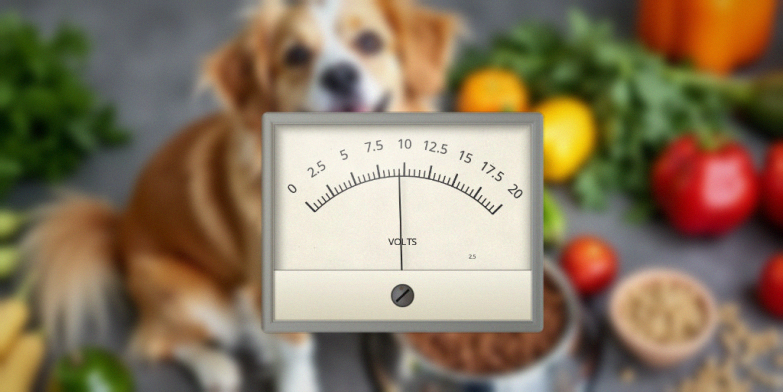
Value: 9.5V
